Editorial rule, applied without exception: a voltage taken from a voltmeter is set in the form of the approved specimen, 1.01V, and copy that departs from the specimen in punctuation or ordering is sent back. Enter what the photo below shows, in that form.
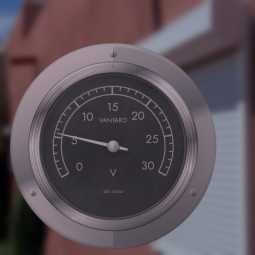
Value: 5.5V
